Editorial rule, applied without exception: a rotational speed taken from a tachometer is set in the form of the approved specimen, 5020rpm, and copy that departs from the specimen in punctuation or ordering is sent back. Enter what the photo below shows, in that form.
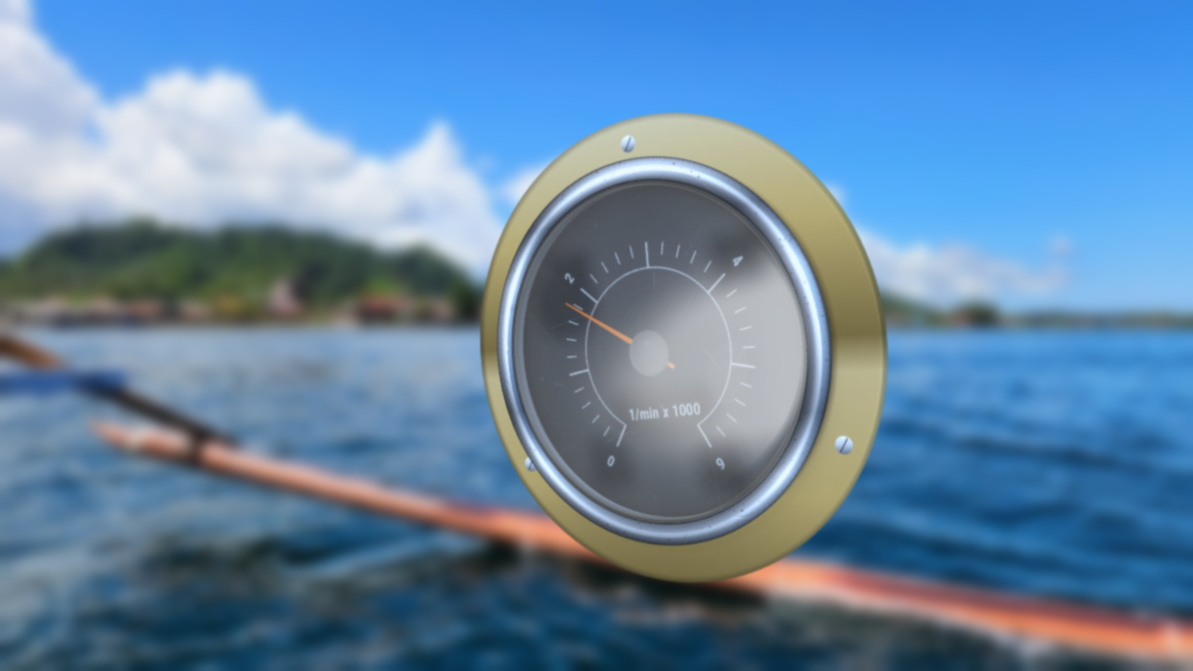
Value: 1800rpm
